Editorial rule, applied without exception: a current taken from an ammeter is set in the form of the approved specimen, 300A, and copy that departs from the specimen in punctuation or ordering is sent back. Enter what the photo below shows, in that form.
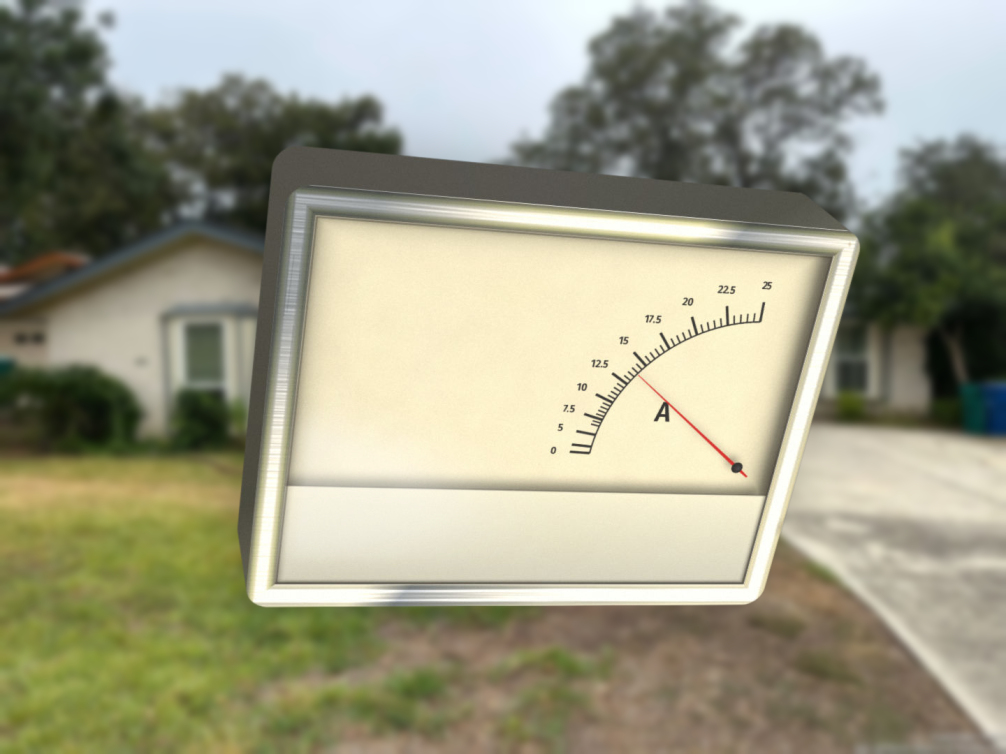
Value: 14A
